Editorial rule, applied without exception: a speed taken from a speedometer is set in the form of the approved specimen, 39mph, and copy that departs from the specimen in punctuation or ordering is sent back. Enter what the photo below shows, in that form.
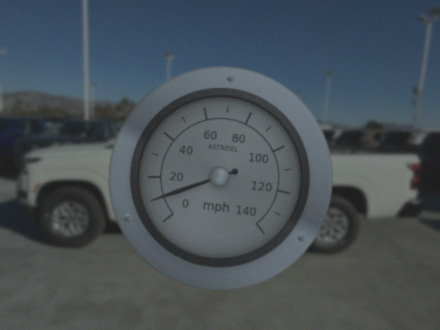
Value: 10mph
